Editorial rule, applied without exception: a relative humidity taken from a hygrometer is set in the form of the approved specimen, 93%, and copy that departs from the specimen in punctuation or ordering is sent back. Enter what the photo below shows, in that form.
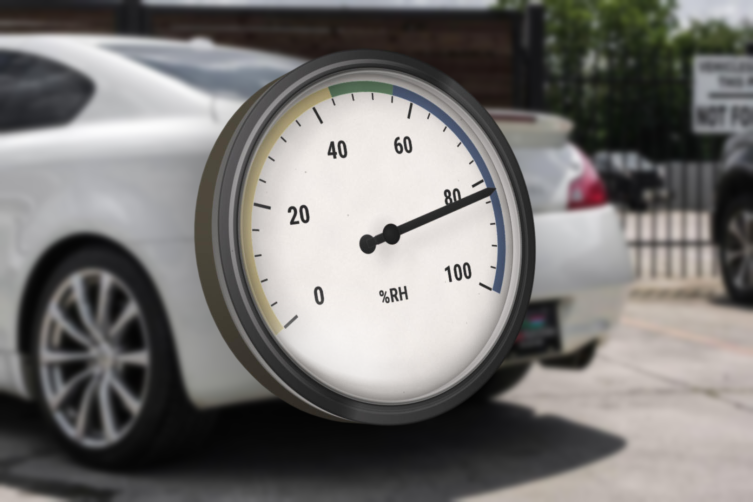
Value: 82%
